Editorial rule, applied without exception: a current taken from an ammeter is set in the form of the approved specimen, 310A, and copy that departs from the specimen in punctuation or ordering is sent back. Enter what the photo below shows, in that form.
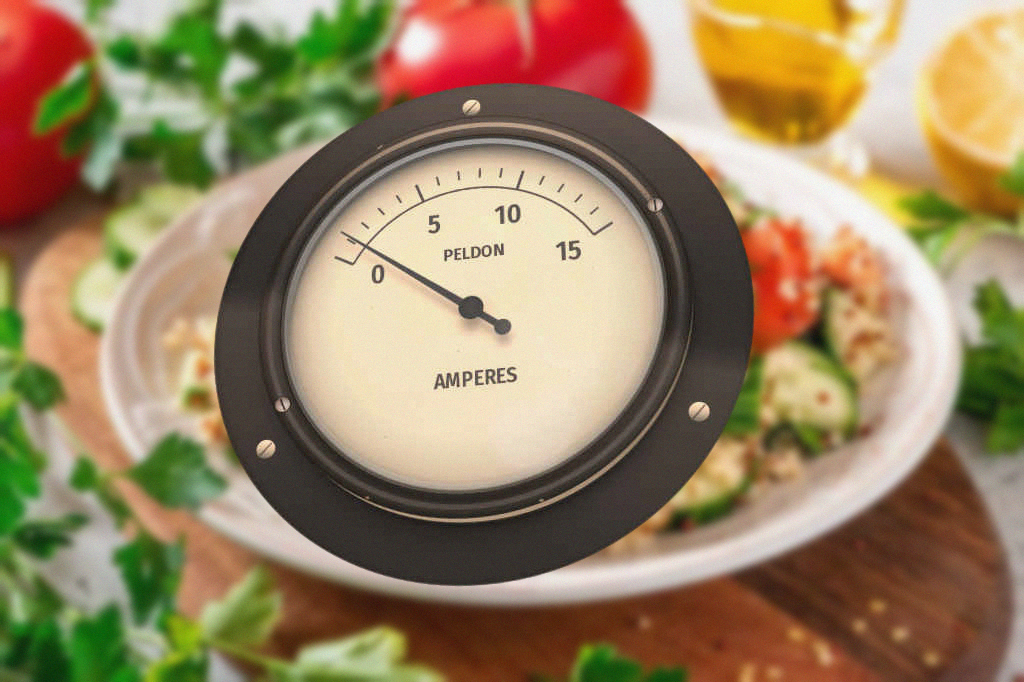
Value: 1A
